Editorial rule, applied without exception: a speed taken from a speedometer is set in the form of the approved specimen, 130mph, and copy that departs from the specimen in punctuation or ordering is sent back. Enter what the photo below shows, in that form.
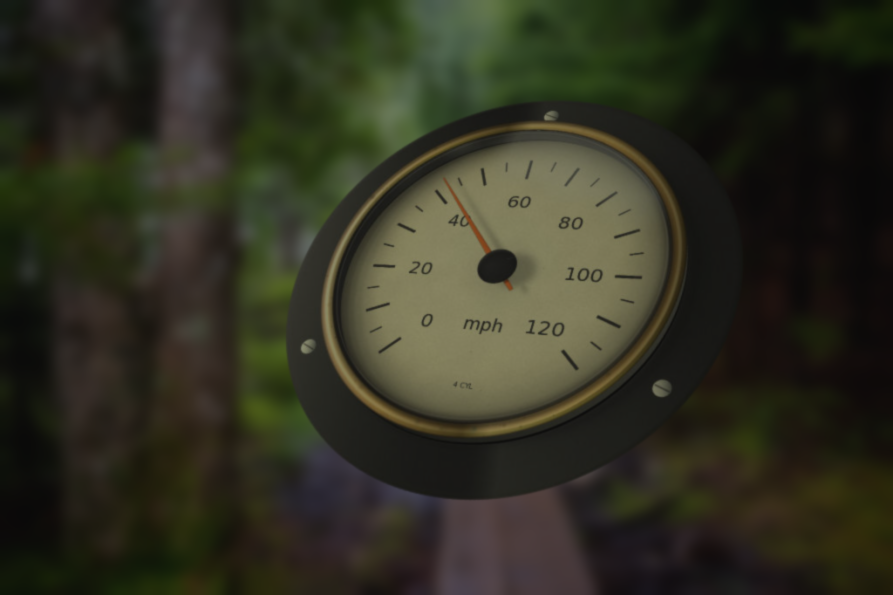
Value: 42.5mph
